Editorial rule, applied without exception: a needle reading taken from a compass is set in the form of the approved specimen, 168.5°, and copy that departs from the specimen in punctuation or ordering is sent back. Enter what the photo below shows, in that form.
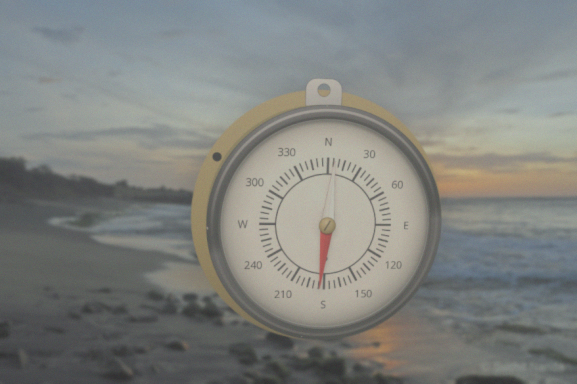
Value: 185°
